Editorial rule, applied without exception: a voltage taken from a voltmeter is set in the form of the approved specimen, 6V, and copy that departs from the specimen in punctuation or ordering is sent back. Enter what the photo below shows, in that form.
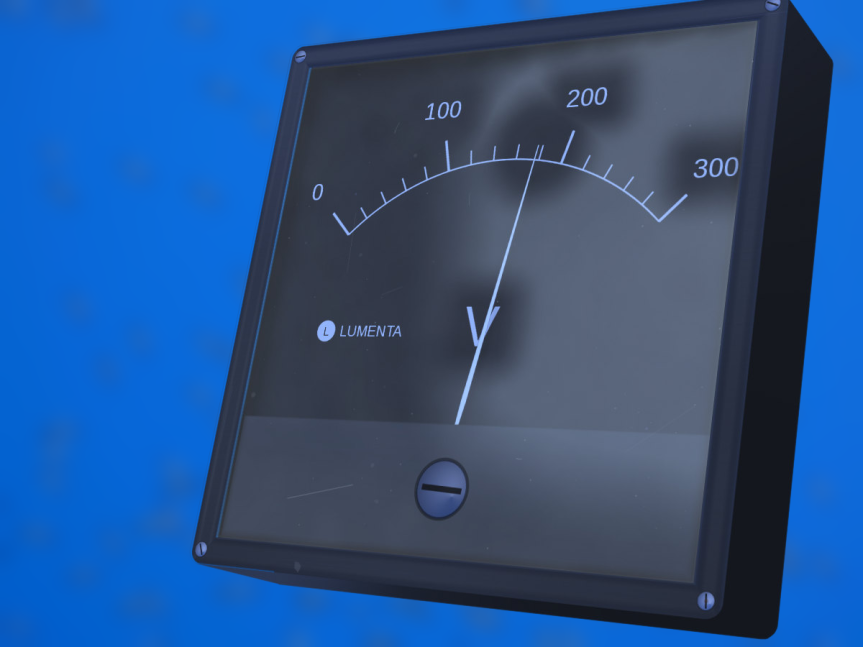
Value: 180V
